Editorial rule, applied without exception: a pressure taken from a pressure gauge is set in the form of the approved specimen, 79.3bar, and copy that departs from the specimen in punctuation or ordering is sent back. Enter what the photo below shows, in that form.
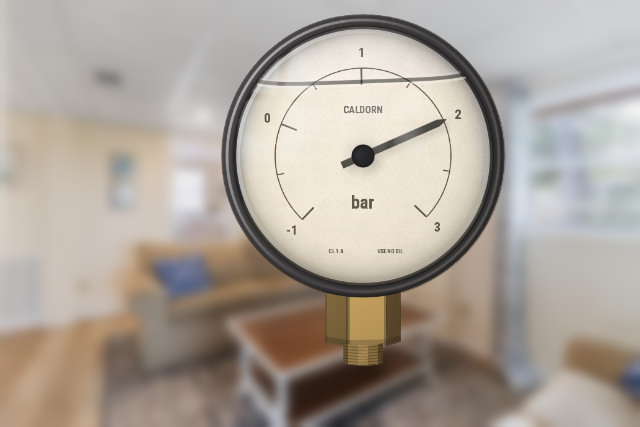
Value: 2bar
